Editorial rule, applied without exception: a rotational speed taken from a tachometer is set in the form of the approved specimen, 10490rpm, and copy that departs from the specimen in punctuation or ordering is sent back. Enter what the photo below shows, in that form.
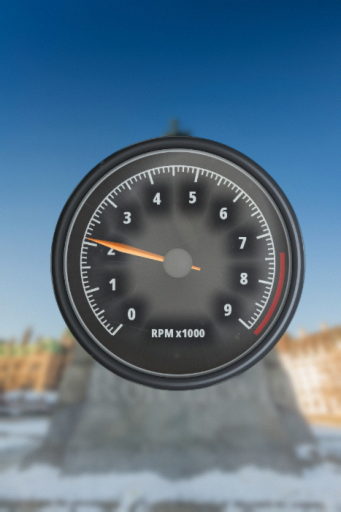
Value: 2100rpm
